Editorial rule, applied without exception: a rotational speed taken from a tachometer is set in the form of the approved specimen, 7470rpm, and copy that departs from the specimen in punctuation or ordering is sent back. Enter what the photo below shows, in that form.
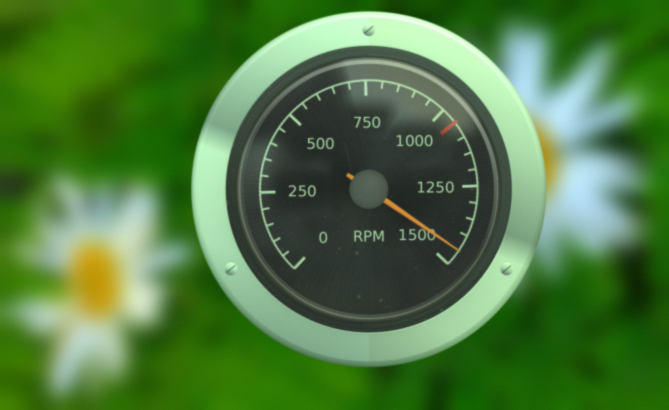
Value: 1450rpm
